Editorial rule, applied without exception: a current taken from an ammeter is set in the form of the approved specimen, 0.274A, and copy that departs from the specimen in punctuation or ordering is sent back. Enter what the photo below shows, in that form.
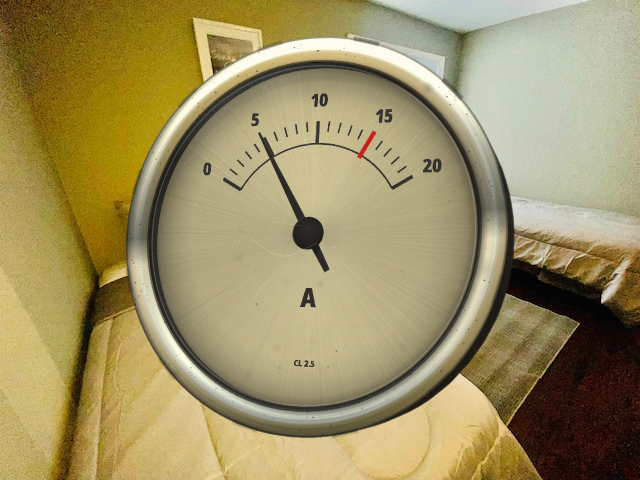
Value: 5A
